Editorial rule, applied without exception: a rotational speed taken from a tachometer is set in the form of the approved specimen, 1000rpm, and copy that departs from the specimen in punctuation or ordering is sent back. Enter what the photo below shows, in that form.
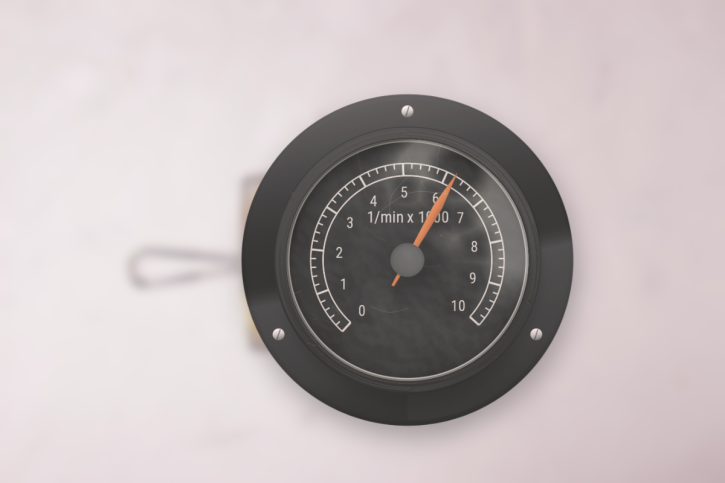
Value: 6200rpm
